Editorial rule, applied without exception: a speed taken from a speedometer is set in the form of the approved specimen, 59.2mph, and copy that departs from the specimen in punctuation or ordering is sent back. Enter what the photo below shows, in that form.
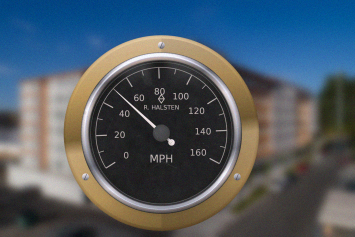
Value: 50mph
